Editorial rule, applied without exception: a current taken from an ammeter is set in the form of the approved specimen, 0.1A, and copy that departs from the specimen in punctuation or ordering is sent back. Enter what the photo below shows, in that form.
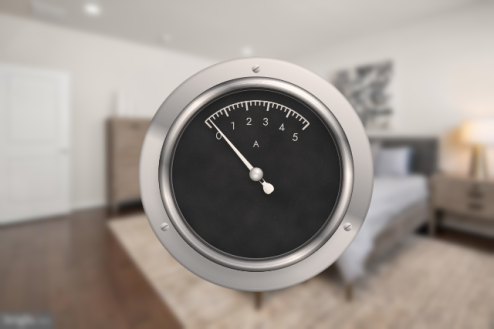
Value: 0.2A
